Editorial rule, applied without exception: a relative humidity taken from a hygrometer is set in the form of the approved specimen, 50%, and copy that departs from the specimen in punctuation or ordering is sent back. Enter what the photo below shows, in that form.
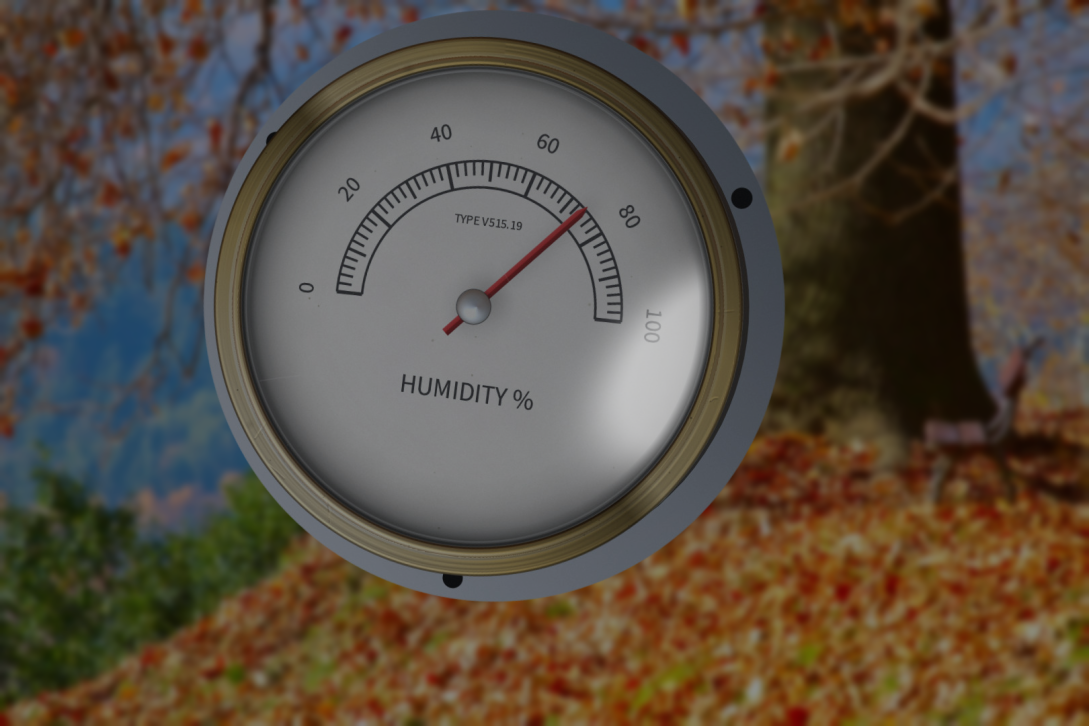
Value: 74%
